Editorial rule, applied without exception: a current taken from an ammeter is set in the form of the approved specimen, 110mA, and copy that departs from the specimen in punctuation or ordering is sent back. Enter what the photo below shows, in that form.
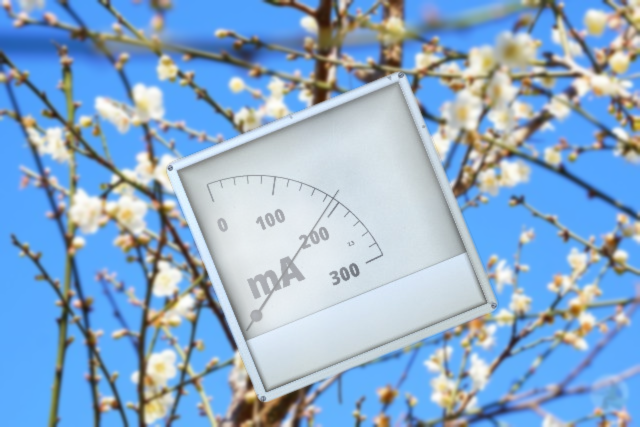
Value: 190mA
